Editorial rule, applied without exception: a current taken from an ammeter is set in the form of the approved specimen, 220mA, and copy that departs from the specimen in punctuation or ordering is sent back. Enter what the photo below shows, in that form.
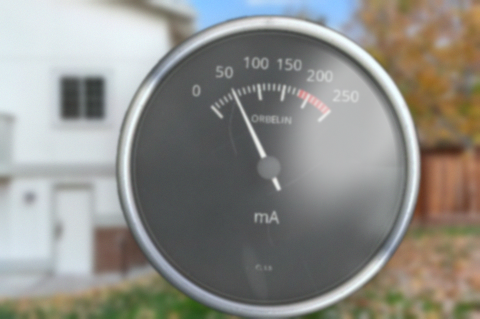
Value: 50mA
